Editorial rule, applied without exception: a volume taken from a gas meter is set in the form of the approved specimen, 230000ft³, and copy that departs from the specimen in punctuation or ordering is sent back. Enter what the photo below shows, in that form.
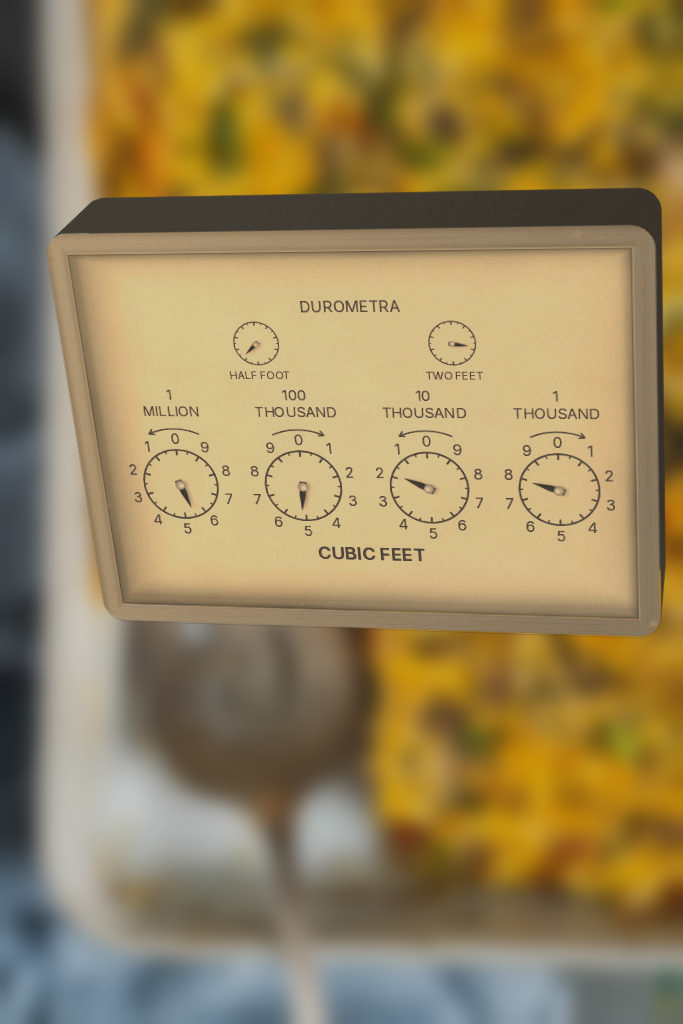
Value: 551800ft³
